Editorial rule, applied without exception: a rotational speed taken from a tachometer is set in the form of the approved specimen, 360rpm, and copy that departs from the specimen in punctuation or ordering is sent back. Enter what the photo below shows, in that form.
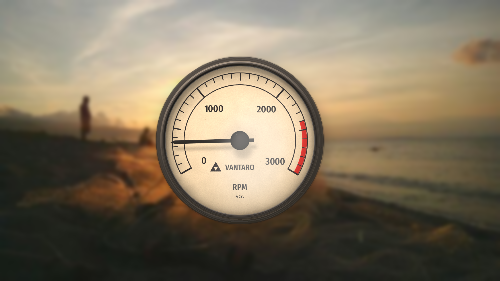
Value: 350rpm
